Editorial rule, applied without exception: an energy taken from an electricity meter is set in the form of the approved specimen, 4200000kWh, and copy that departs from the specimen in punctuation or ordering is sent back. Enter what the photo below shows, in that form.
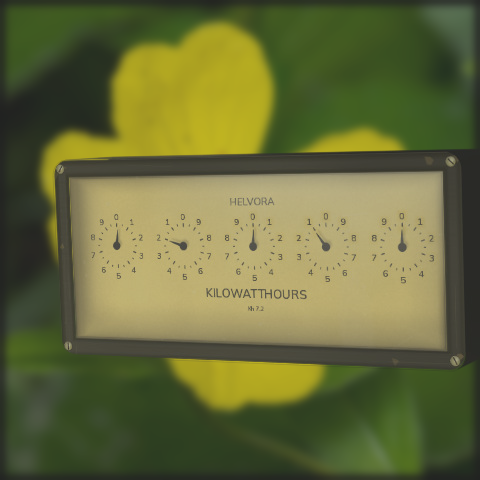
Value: 2010kWh
